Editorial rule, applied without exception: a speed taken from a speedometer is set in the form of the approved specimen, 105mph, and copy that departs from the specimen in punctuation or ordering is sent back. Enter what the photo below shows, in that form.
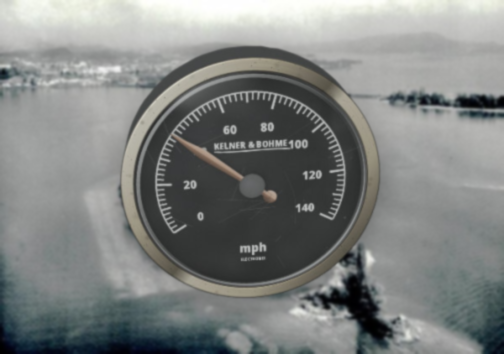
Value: 40mph
